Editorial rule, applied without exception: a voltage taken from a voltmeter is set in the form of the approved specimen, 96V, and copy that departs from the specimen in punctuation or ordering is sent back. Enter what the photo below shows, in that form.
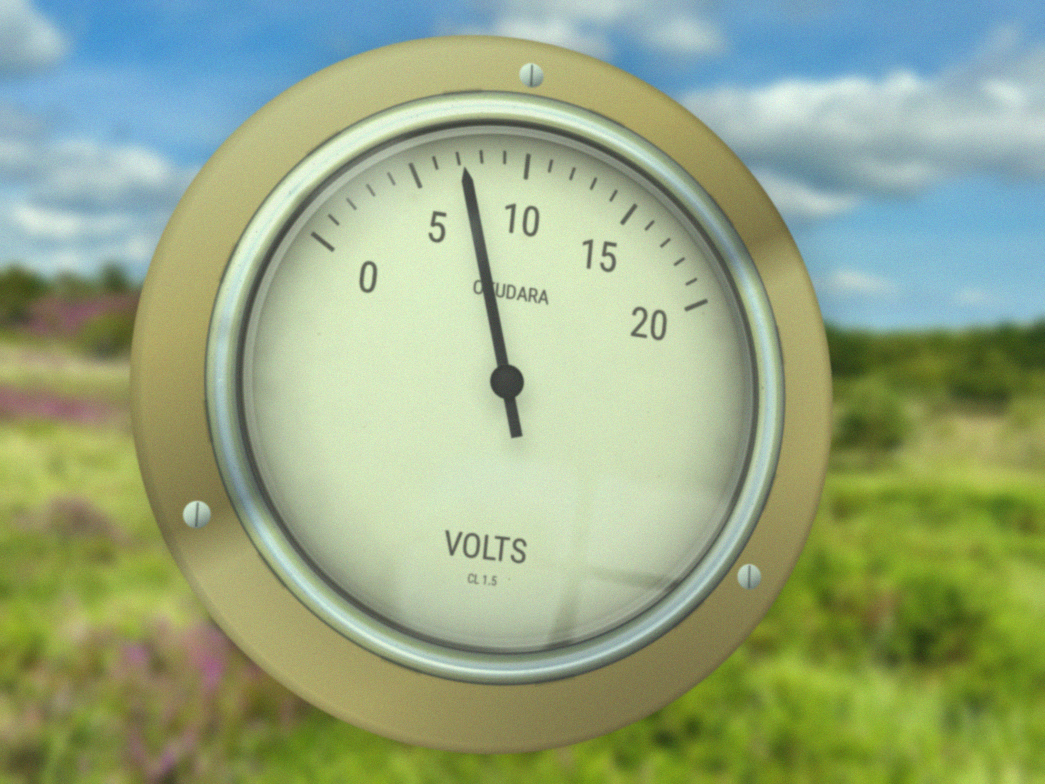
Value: 7V
